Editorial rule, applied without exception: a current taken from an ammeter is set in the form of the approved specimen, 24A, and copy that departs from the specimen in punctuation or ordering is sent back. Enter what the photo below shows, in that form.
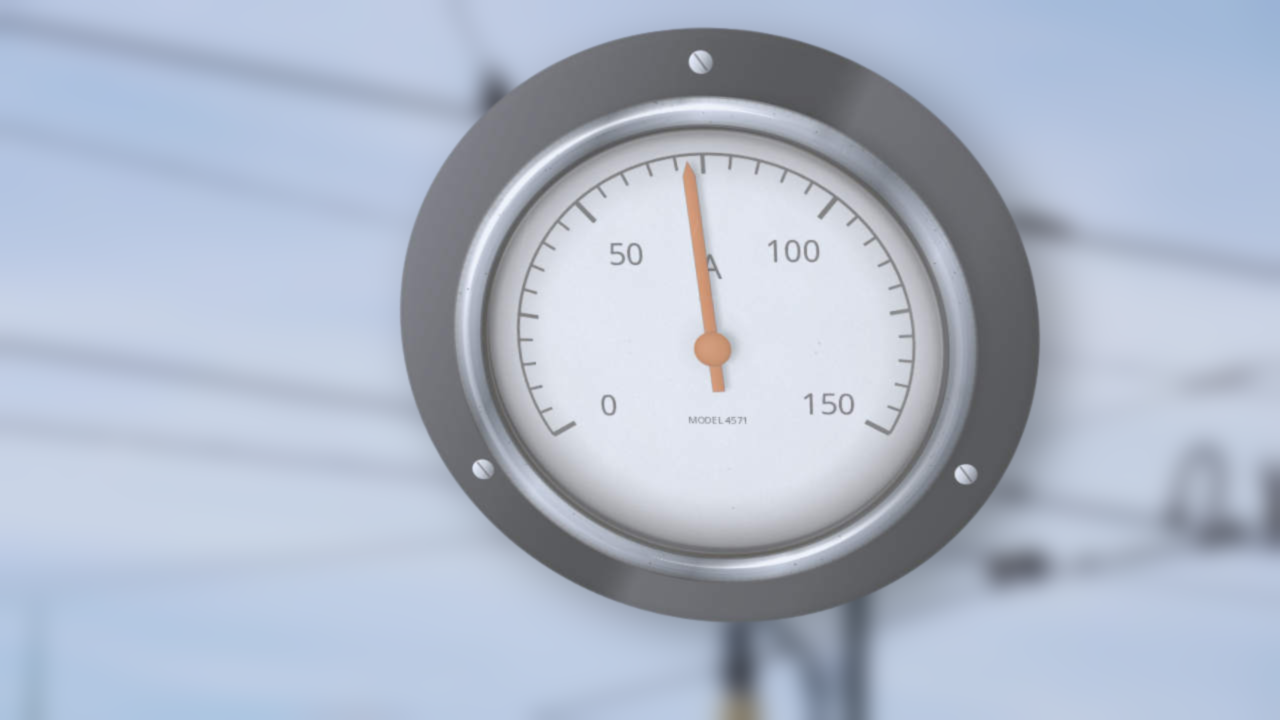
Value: 72.5A
